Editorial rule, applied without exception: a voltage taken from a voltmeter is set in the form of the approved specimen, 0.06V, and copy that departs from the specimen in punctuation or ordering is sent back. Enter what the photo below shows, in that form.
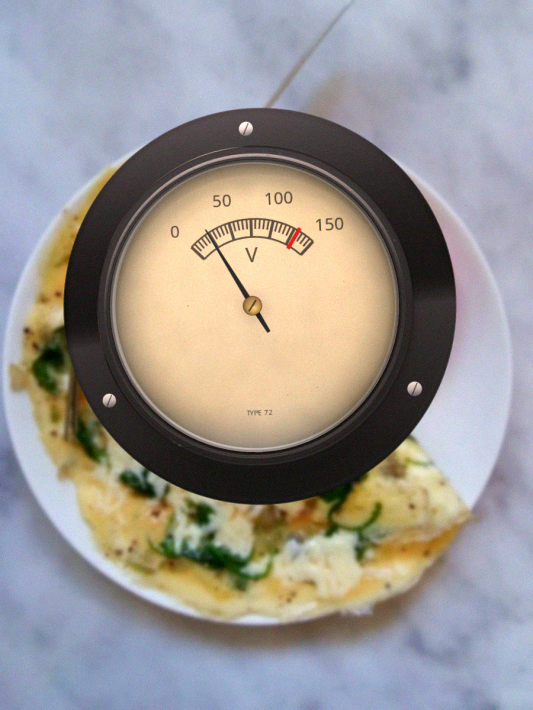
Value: 25V
